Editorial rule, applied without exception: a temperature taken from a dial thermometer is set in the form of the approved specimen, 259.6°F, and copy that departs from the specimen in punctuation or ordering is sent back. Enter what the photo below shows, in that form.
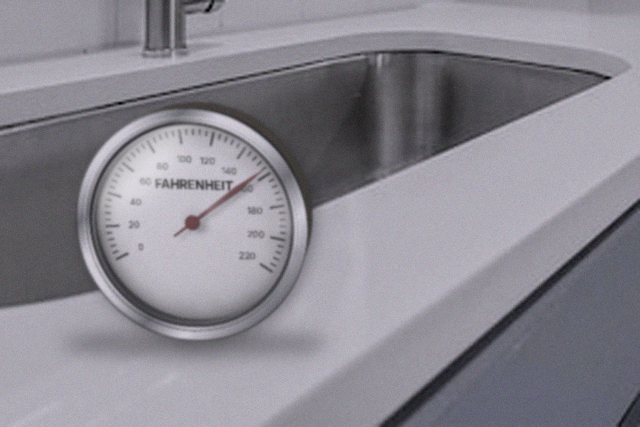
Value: 156°F
